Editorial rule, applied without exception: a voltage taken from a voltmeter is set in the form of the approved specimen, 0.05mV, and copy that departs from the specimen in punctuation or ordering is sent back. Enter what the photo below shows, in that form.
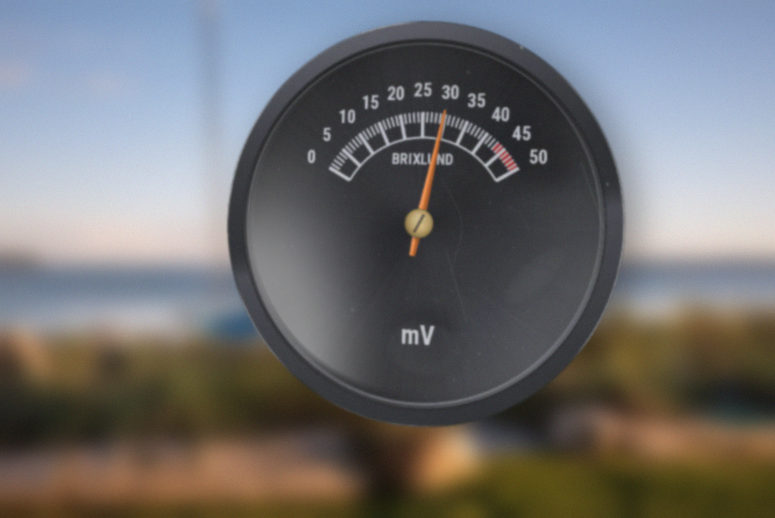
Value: 30mV
